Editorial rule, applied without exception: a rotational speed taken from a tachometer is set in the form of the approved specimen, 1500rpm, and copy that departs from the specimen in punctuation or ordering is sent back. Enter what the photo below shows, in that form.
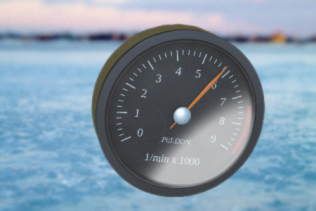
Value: 5800rpm
